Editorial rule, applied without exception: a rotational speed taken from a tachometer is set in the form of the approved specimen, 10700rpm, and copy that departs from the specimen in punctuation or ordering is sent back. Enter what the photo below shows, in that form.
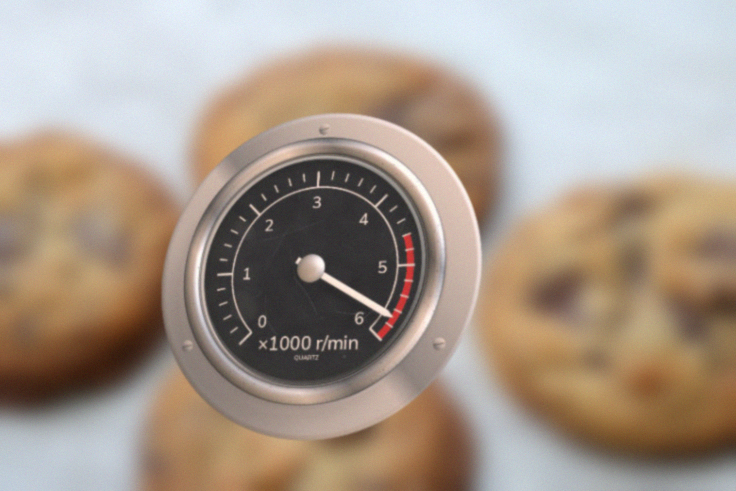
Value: 5700rpm
